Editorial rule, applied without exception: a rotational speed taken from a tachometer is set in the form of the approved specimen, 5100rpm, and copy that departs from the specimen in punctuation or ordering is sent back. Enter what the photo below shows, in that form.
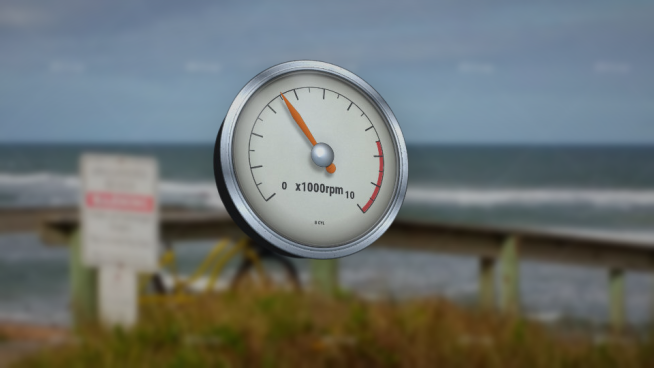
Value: 3500rpm
